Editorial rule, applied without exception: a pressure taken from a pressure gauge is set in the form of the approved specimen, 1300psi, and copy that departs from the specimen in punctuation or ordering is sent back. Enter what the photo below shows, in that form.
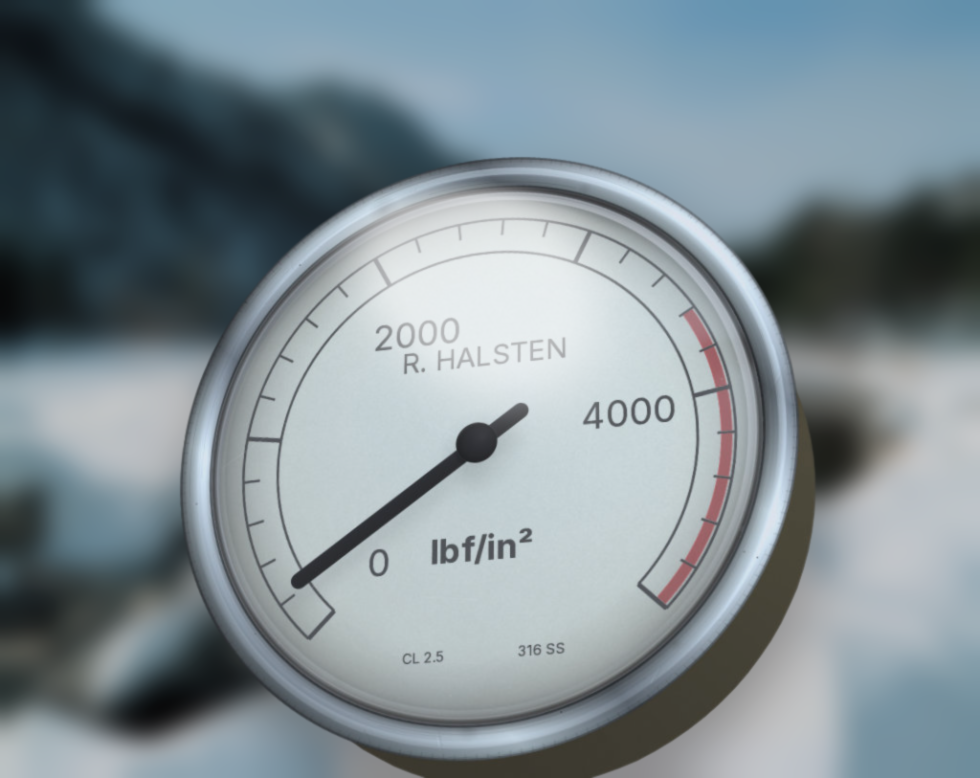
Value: 200psi
